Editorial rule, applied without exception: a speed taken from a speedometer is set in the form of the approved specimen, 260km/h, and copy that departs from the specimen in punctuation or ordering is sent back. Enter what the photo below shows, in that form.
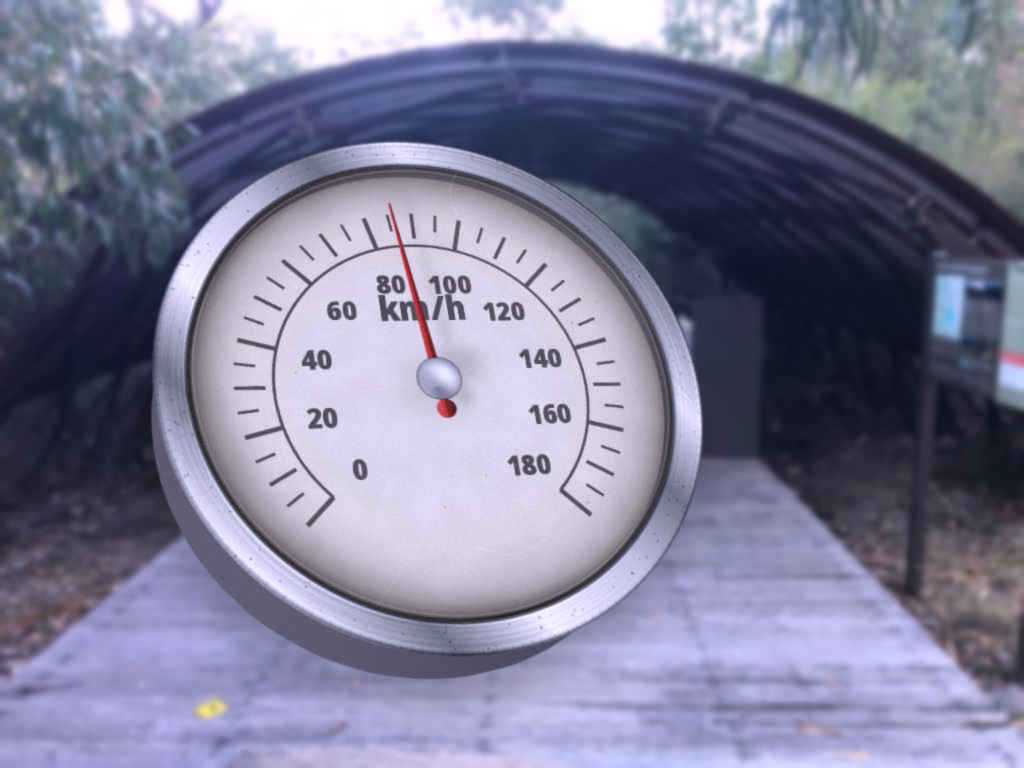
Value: 85km/h
